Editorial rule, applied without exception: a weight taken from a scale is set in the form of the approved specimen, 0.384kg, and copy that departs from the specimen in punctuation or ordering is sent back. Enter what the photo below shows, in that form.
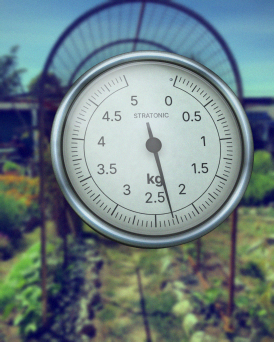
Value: 2.3kg
